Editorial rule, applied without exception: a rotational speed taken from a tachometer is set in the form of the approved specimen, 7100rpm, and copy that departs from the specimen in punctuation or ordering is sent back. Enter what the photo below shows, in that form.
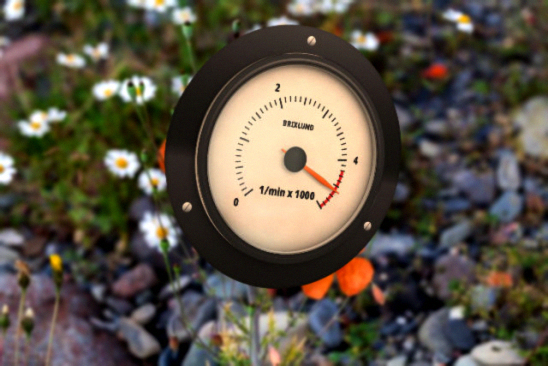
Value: 4600rpm
